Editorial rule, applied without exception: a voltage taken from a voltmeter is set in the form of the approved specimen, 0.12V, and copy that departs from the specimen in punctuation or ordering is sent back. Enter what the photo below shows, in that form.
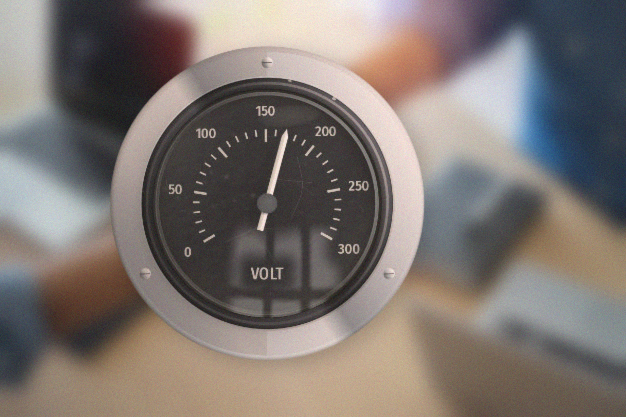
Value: 170V
